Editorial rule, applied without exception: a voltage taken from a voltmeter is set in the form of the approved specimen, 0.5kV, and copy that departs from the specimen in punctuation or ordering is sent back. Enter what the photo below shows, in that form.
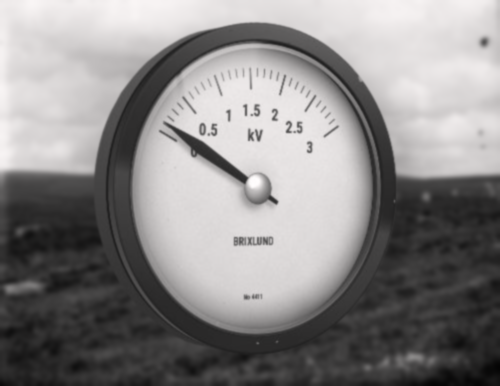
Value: 0.1kV
